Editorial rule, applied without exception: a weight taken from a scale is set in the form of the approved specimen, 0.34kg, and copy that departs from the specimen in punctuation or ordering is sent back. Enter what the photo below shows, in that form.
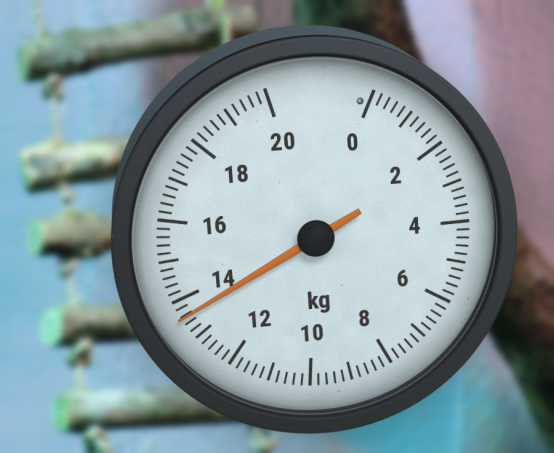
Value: 13.6kg
